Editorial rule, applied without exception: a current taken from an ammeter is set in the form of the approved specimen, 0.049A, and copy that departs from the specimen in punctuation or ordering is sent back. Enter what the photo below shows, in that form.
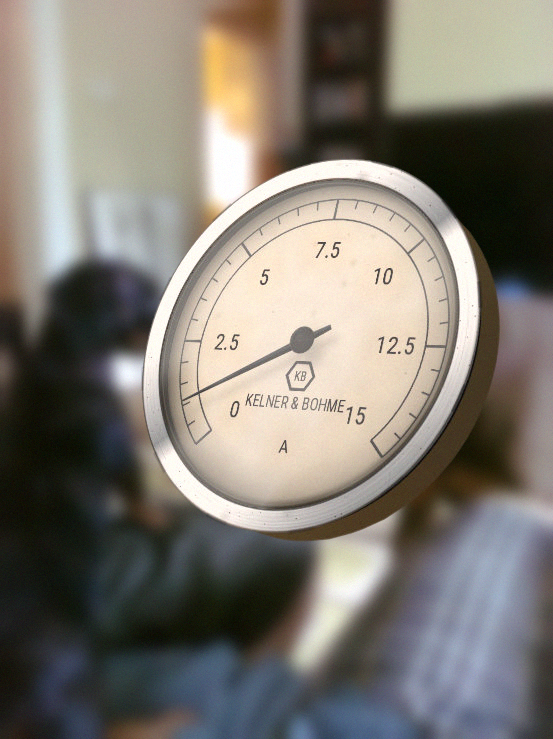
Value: 1A
